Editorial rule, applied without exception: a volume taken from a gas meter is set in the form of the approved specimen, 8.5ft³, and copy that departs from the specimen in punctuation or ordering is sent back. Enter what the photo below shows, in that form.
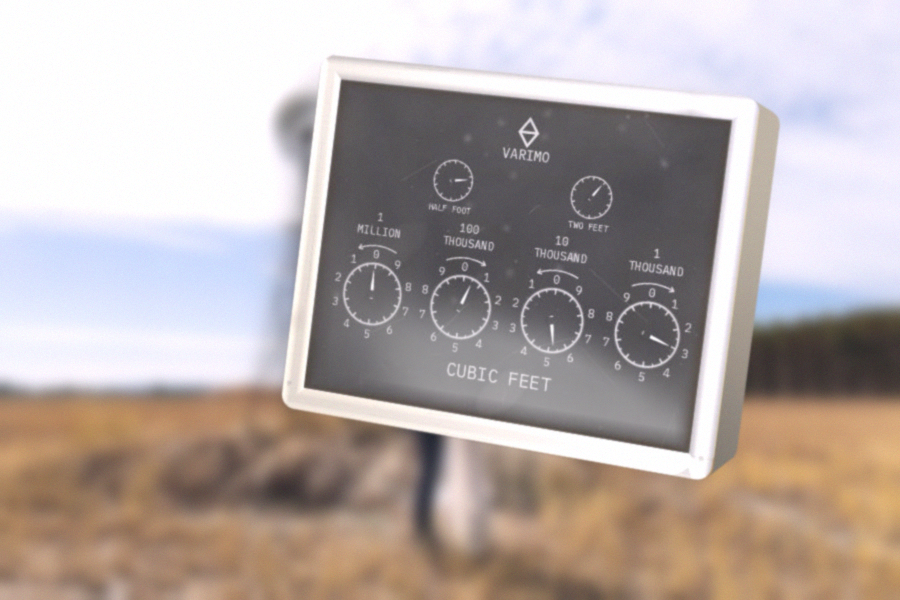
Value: 5300ft³
